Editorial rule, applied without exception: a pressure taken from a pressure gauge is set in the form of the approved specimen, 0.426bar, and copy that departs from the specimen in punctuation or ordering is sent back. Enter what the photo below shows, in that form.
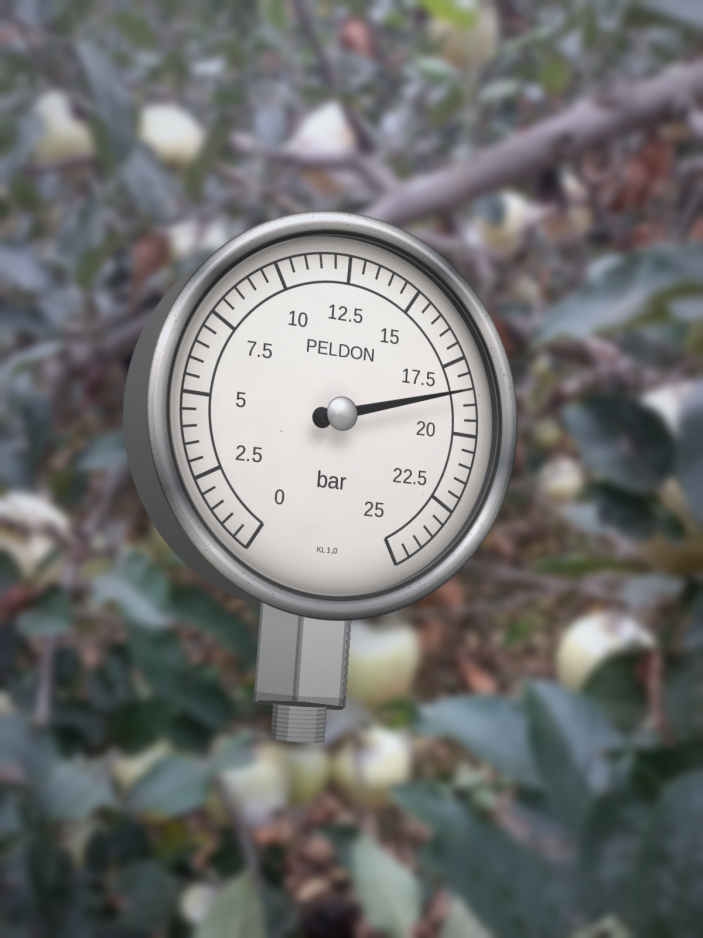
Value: 18.5bar
